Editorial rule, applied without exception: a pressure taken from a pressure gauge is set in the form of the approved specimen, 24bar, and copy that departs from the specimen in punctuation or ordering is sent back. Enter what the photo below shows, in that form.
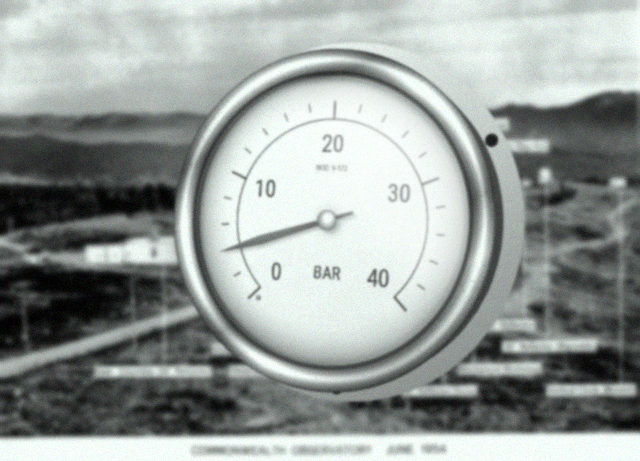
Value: 4bar
